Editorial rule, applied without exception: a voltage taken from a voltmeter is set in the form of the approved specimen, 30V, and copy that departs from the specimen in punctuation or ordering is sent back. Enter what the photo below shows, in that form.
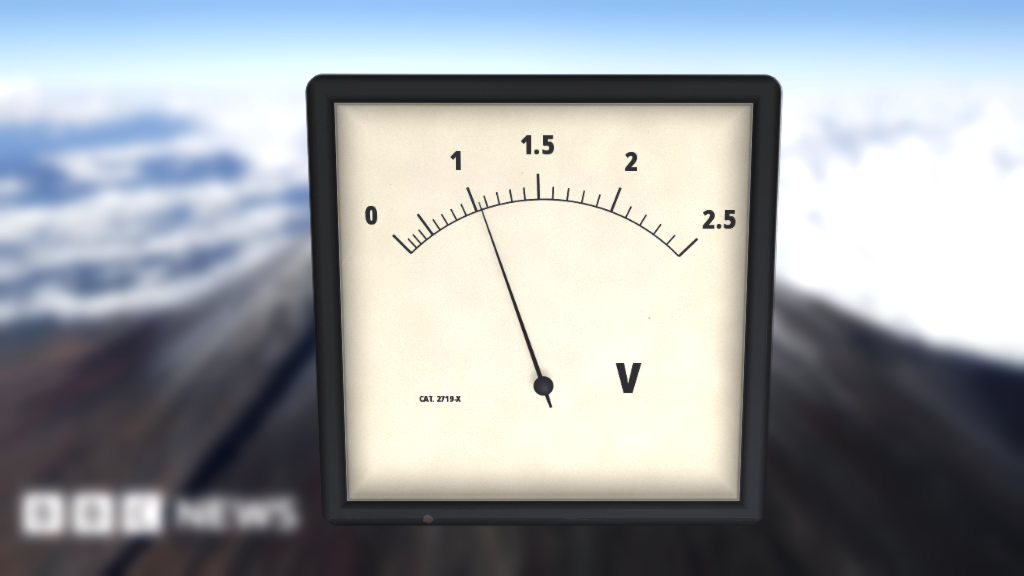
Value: 1.05V
